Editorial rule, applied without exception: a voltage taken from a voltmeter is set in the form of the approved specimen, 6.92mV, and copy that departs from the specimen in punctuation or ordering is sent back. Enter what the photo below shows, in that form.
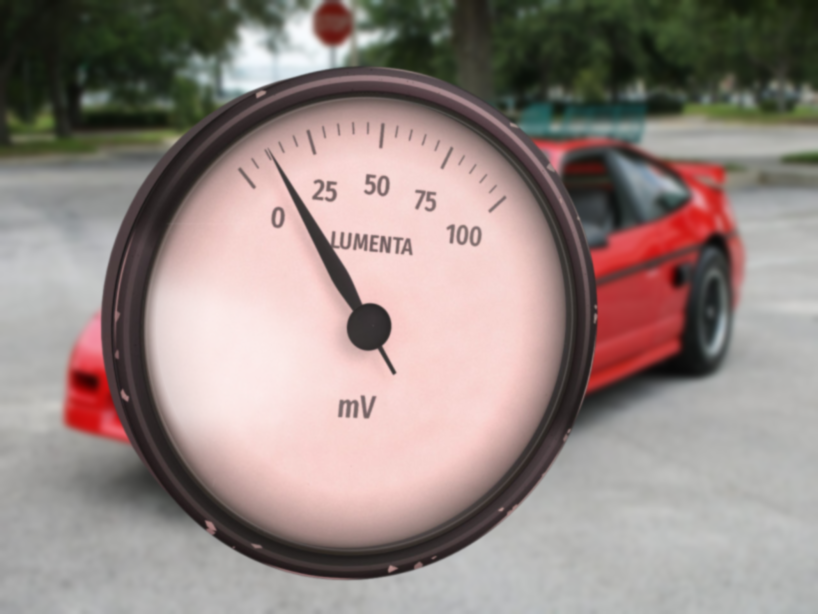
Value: 10mV
